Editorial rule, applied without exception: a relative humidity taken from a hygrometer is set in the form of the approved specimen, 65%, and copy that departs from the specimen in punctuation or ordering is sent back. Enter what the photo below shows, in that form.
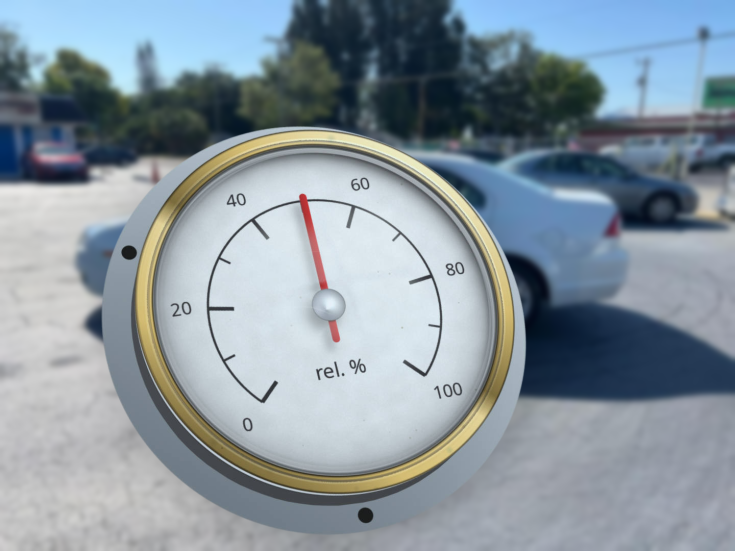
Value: 50%
